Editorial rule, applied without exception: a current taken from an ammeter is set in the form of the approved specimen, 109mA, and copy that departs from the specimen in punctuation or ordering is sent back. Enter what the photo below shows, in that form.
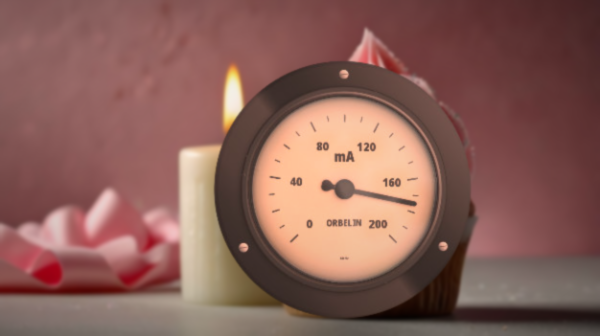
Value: 175mA
